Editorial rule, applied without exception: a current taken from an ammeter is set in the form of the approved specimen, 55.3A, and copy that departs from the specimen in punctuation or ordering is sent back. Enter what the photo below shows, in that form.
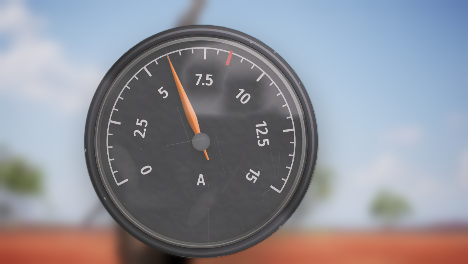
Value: 6A
